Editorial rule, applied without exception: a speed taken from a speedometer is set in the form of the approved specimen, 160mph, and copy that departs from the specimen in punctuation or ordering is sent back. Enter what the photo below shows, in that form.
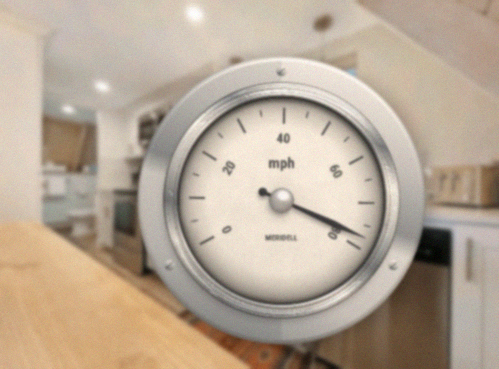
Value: 77.5mph
